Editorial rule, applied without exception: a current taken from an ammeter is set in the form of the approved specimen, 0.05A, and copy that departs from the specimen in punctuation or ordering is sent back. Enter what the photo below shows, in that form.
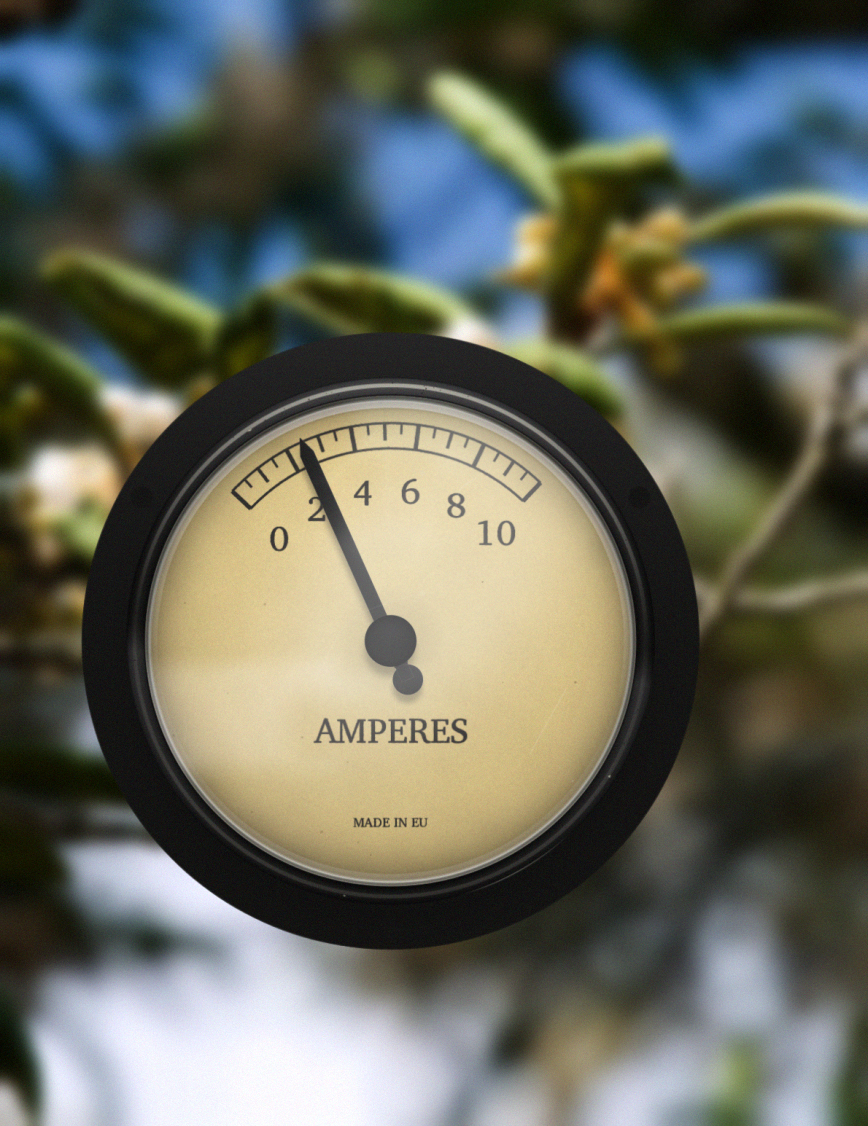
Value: 2.5A
